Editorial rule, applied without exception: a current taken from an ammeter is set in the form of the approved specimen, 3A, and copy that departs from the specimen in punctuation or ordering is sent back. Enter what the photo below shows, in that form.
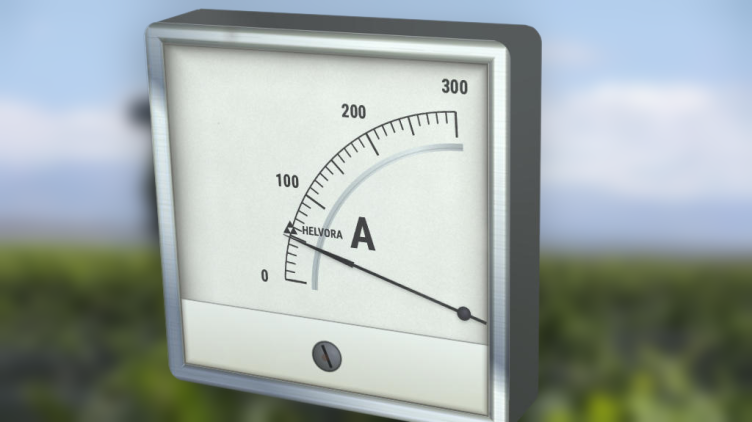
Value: 50A
